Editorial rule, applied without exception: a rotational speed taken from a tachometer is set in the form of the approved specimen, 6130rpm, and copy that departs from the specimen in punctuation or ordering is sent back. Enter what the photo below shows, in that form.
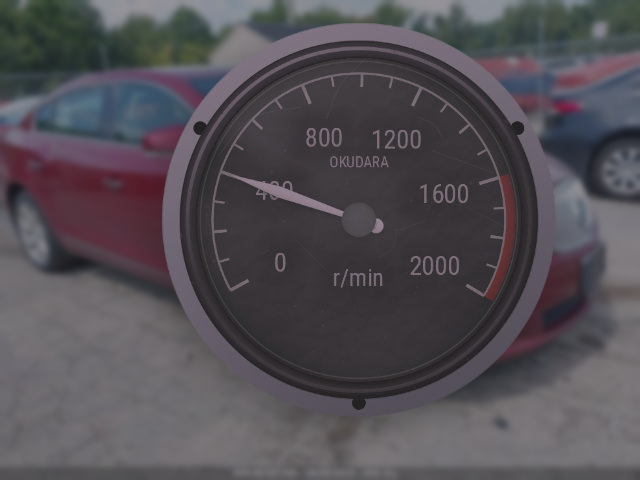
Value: 400rpm
